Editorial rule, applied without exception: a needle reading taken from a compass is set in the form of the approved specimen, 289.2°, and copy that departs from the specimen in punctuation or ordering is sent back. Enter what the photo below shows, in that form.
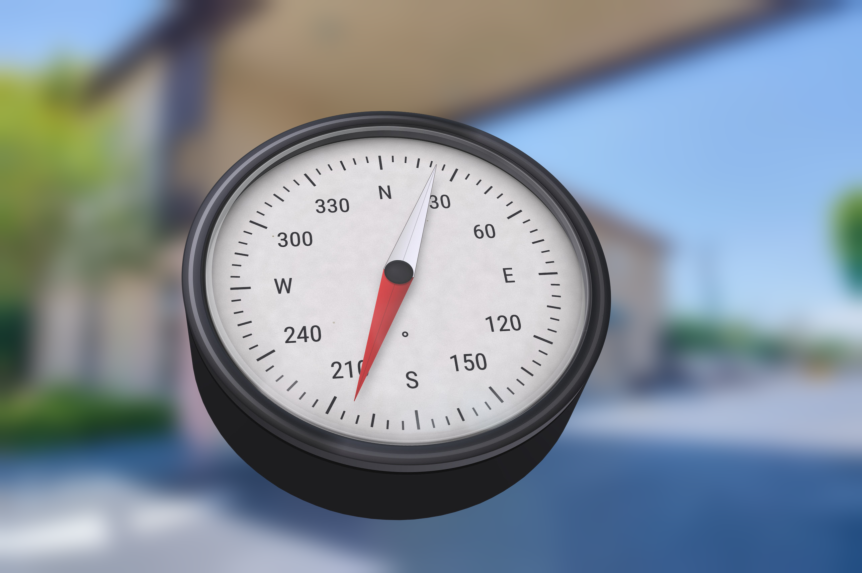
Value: 202.5°
